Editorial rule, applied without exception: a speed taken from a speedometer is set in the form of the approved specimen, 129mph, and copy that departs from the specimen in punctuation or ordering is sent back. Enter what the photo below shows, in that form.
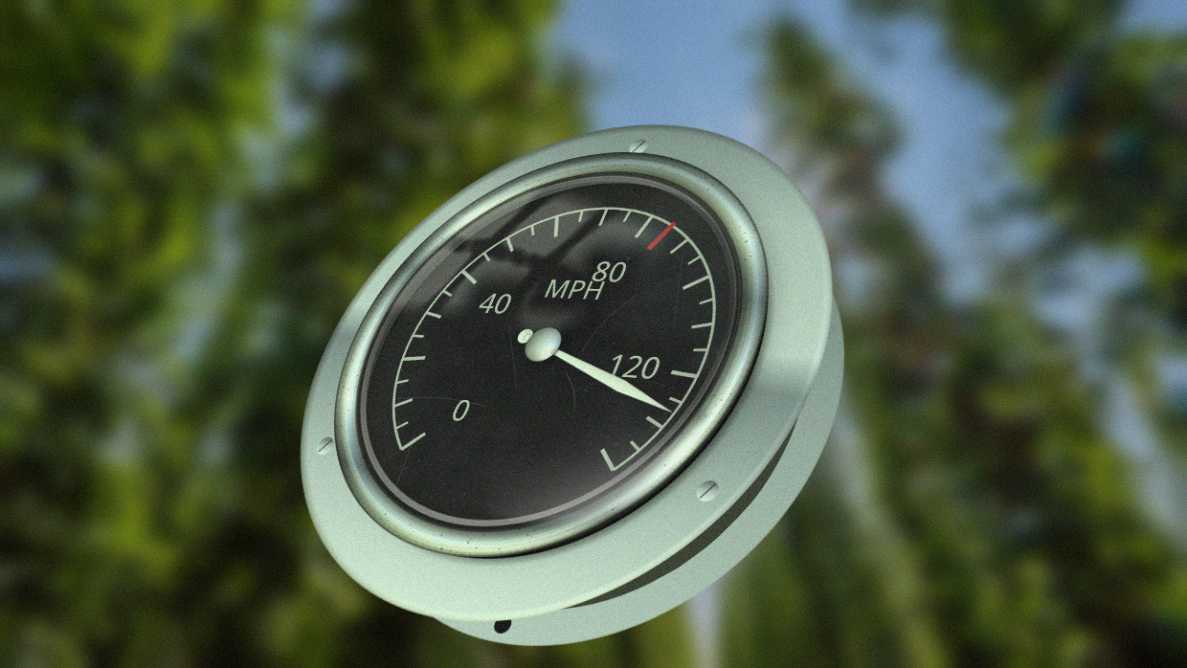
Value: 127.5mph
